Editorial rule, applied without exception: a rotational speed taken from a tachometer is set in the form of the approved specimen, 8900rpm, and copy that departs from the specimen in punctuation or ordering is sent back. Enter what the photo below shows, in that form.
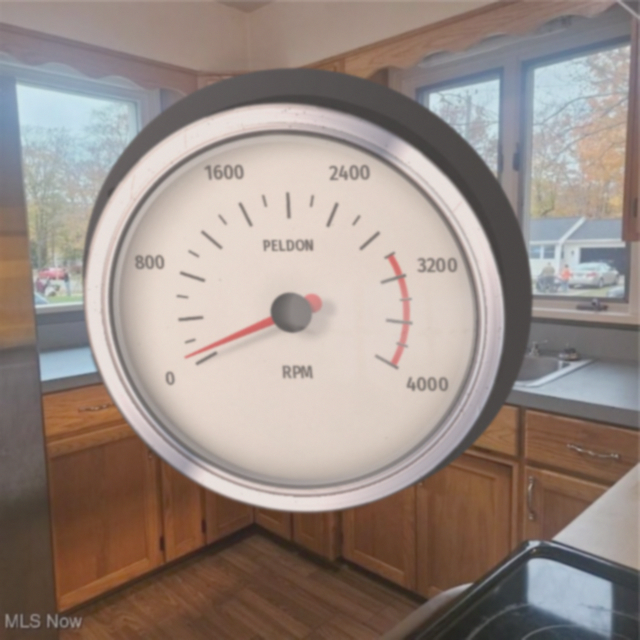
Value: 100rpm
